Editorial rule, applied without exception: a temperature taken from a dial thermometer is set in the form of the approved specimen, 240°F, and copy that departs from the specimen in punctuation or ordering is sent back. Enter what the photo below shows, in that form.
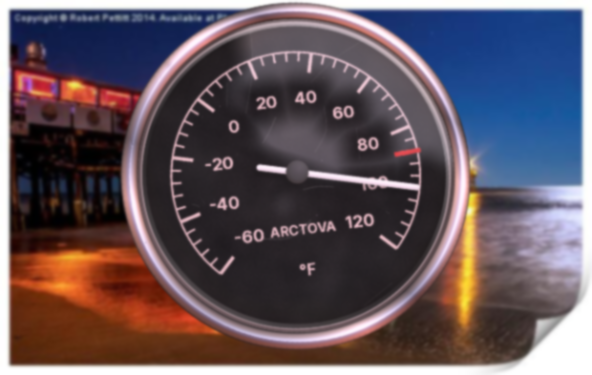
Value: 100°F
